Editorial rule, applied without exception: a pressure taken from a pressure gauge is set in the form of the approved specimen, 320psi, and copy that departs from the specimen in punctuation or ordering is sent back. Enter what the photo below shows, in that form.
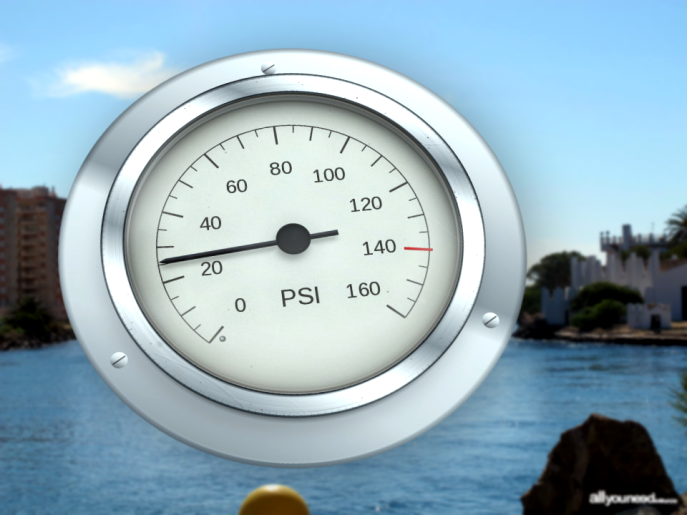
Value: 25psi
